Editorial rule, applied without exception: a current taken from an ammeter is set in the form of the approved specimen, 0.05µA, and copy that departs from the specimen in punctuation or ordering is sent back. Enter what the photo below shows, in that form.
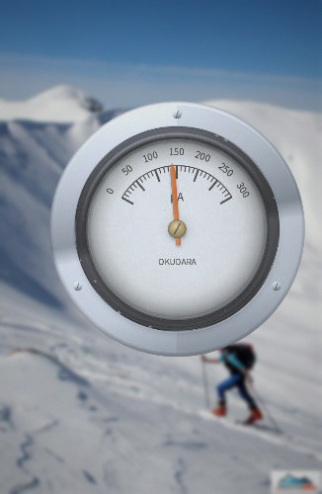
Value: 140µA
